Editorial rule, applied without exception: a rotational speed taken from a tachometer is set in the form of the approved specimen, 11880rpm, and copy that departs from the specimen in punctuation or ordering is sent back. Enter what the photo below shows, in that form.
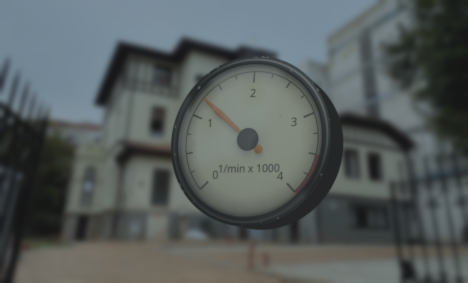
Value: 1250rpm
